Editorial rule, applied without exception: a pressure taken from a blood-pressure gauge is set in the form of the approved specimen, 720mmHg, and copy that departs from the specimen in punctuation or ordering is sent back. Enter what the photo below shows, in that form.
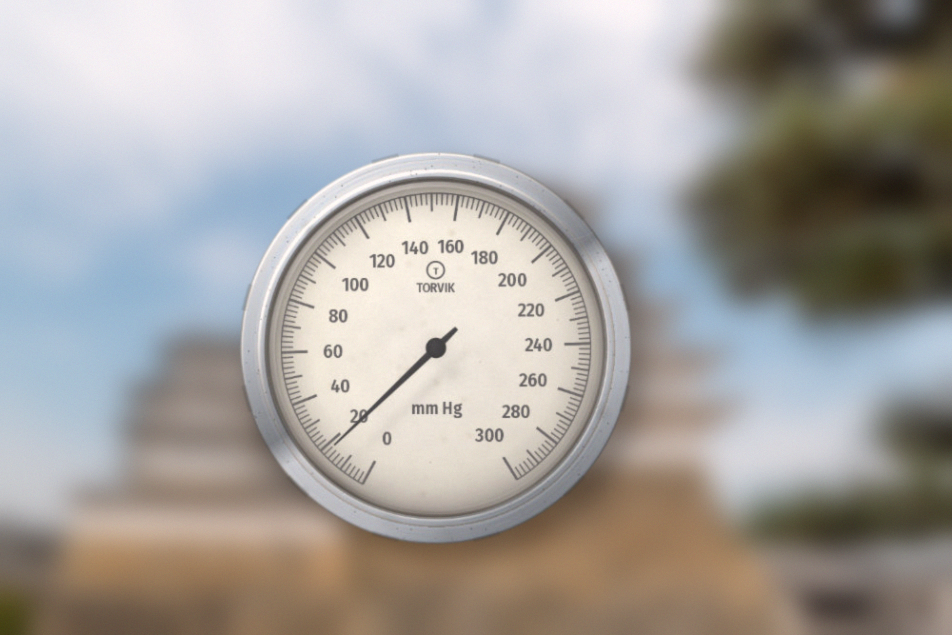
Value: 18mmHg
